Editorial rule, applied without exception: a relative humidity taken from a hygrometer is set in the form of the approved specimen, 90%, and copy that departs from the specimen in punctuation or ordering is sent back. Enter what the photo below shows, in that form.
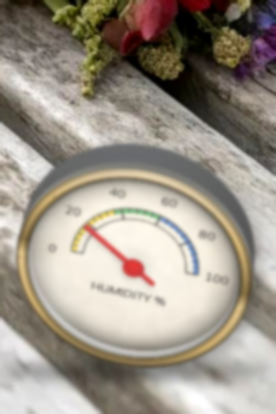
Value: 20%
